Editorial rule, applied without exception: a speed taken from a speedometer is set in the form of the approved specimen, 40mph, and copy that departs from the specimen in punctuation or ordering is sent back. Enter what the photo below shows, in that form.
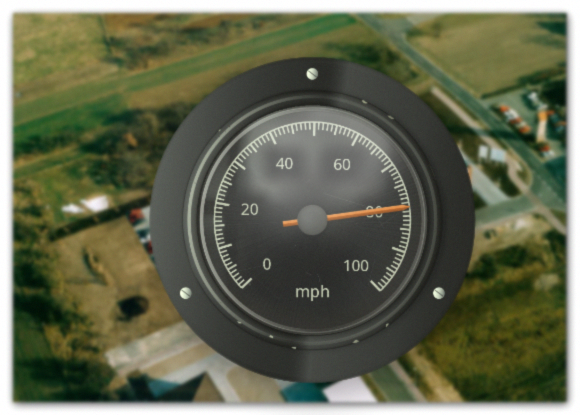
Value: 80mph
